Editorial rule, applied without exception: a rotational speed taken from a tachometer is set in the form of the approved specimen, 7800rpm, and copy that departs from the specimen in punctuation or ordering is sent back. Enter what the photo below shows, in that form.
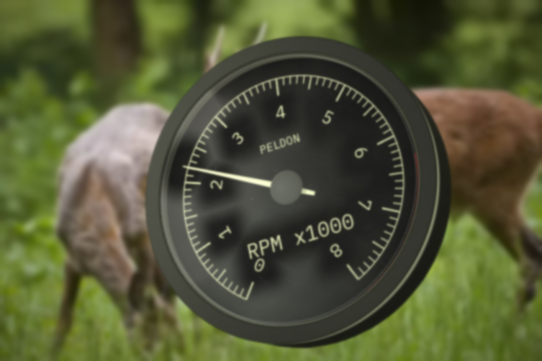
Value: 2200rpm
